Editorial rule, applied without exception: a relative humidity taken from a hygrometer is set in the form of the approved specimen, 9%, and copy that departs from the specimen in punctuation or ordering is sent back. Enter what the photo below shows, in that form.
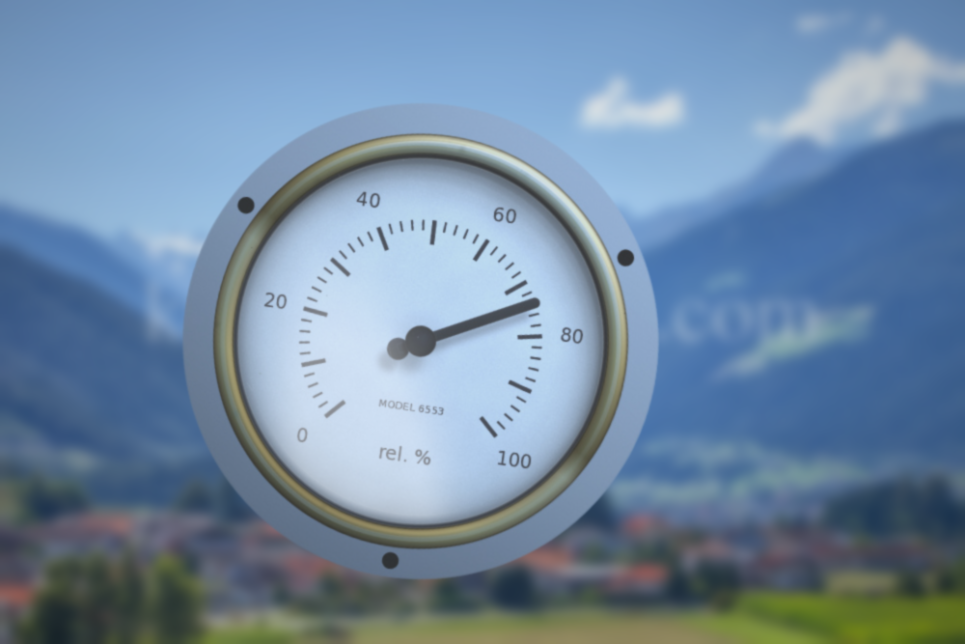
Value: 74%
